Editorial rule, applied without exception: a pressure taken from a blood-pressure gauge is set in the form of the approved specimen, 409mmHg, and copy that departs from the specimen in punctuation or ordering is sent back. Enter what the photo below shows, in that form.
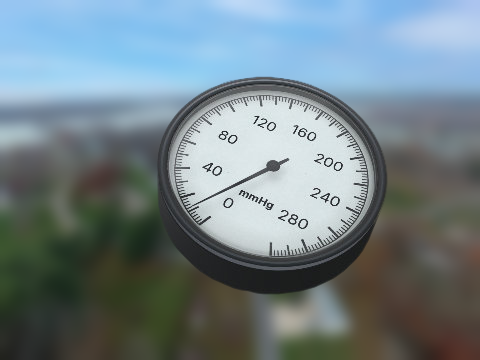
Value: 10mmHg
